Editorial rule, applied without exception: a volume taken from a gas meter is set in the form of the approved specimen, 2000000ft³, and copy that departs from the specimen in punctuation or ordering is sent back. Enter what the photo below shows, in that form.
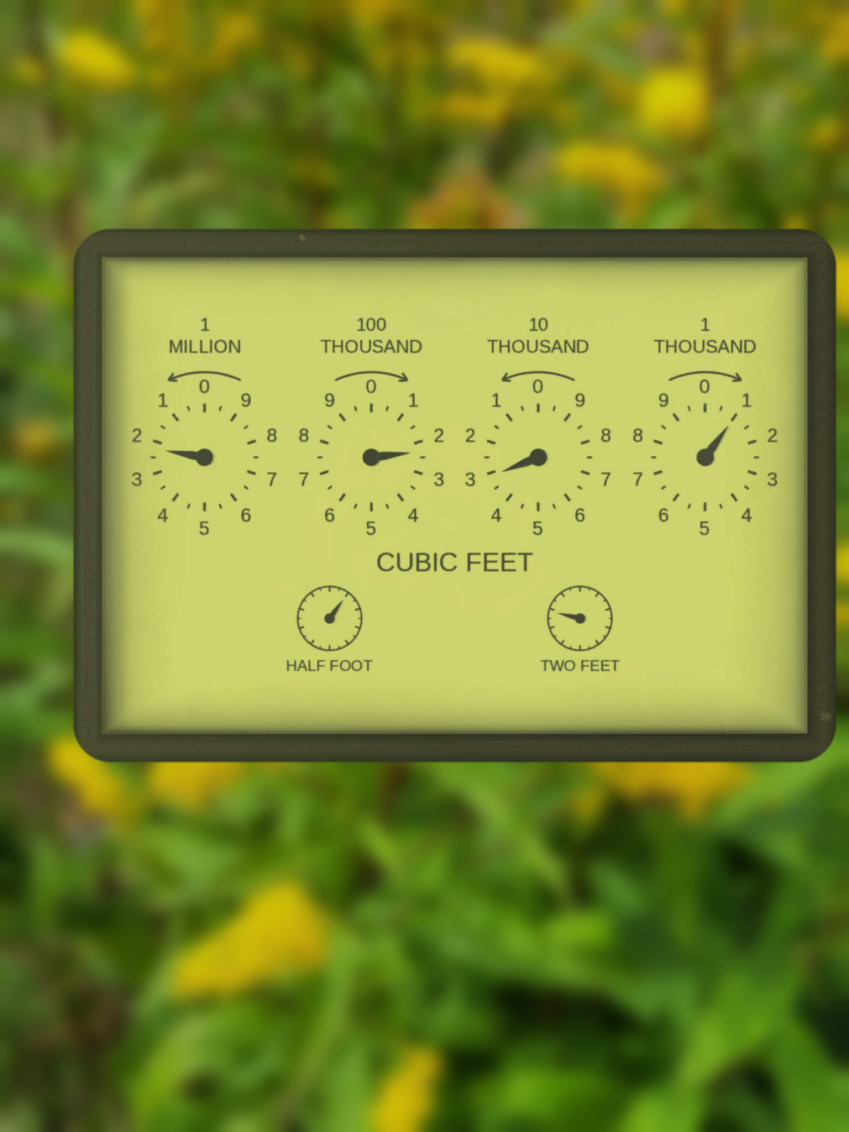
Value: 223100ft³
